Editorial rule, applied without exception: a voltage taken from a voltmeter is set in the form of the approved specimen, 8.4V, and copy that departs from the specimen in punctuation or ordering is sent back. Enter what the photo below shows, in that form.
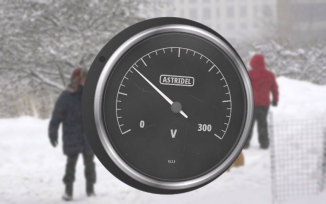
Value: 85V
